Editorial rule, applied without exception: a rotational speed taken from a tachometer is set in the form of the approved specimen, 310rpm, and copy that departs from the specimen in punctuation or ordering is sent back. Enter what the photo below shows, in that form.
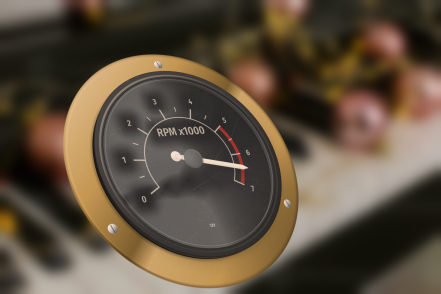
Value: 6500rpm
